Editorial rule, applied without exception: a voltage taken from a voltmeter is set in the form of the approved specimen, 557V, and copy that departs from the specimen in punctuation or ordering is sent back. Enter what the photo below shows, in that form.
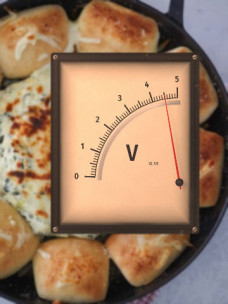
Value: 4.5V
